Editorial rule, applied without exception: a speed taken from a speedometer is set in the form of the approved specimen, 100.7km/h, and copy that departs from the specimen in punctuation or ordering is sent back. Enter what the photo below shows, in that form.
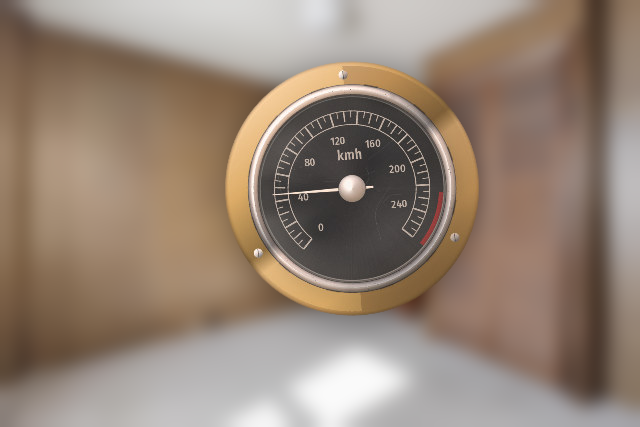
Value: 45km/h
